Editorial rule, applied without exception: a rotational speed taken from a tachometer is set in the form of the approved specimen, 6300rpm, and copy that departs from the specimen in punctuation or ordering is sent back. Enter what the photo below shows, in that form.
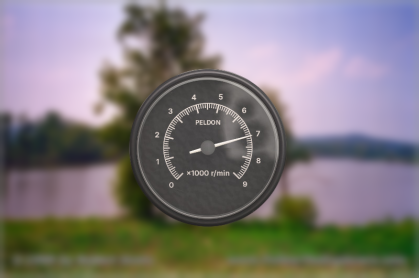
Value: 7000rpm
